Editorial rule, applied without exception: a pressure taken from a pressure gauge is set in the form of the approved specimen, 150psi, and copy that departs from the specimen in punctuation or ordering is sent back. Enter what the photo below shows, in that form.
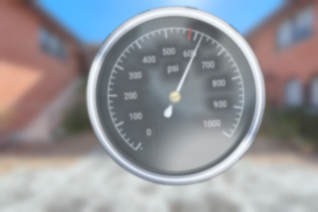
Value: 620psi
